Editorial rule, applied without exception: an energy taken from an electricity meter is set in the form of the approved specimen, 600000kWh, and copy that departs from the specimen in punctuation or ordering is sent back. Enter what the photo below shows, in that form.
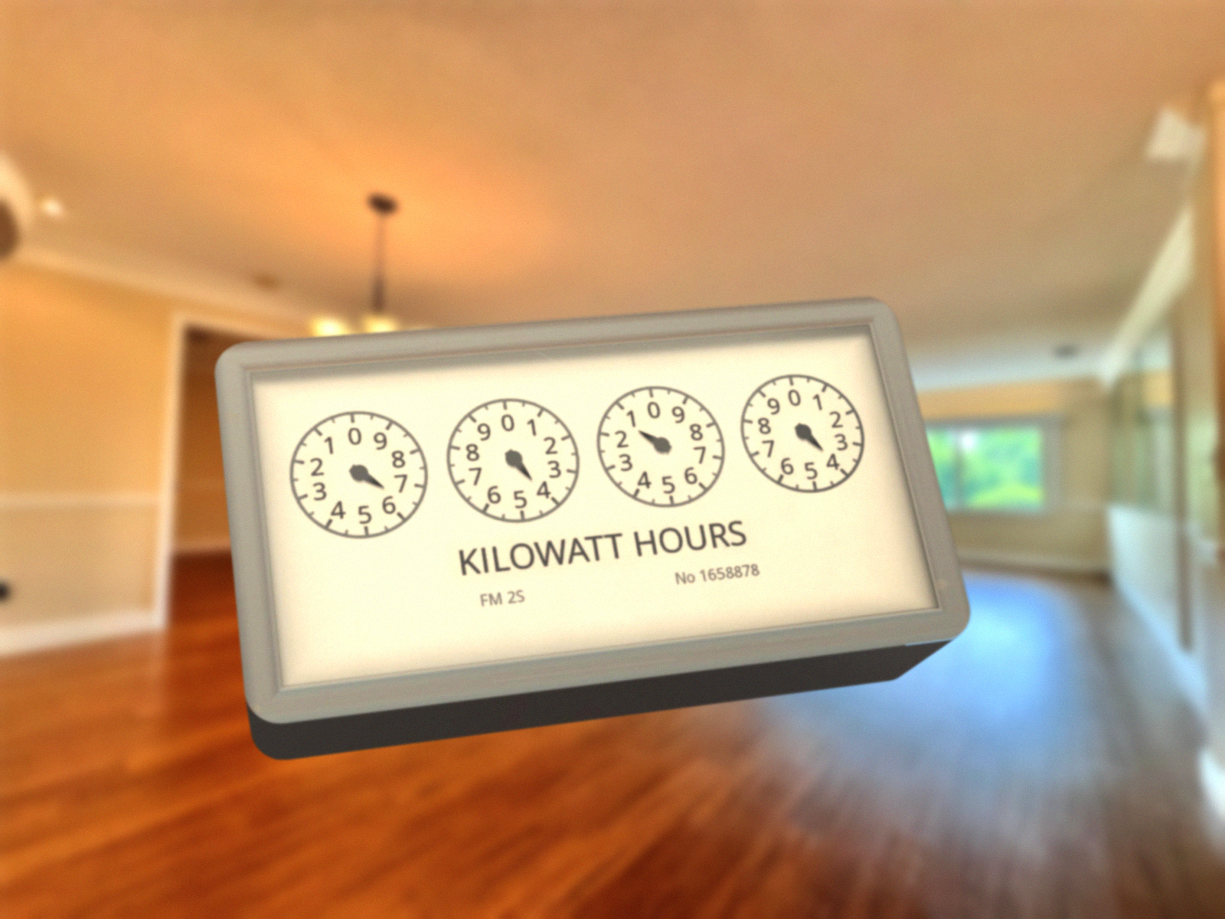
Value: 6414kWh
